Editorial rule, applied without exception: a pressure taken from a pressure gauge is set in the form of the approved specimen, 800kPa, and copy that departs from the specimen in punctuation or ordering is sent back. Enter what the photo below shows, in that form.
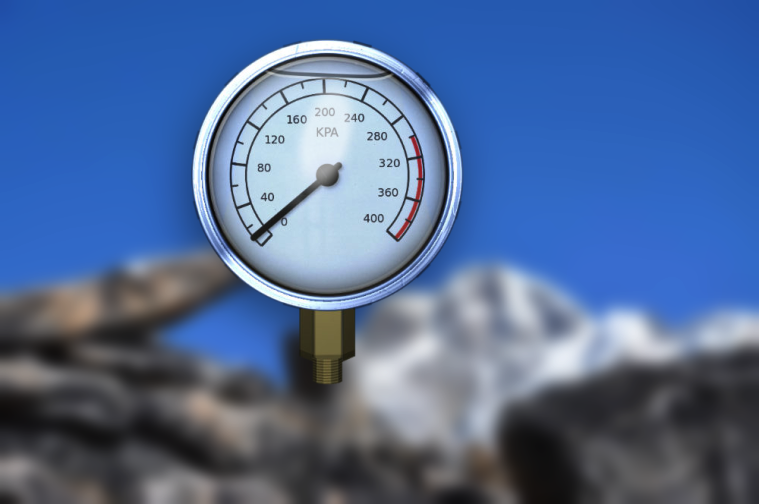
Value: 10kPa
